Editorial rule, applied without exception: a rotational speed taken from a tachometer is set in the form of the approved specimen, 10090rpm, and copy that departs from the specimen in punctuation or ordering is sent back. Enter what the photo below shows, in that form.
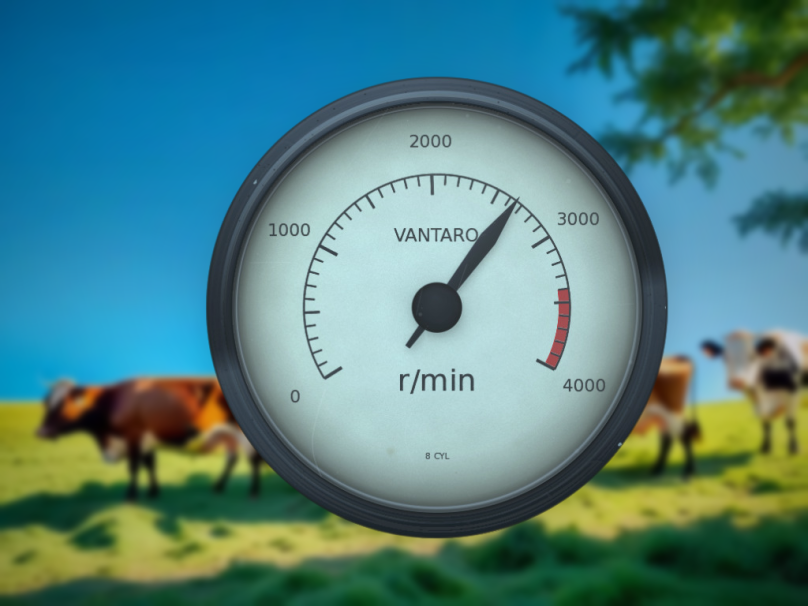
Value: 2650rpm
